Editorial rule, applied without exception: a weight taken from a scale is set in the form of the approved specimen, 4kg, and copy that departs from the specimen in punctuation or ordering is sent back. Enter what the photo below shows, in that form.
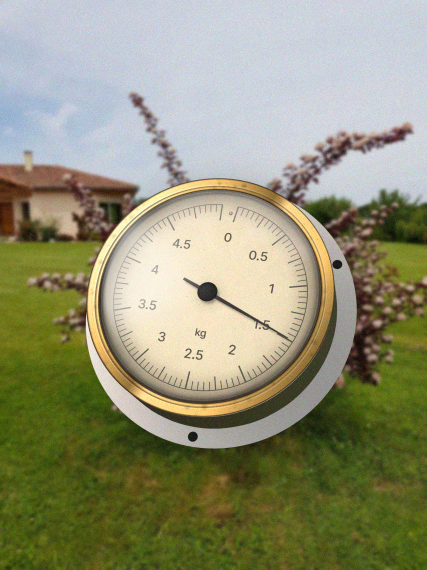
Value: 1.5kg
